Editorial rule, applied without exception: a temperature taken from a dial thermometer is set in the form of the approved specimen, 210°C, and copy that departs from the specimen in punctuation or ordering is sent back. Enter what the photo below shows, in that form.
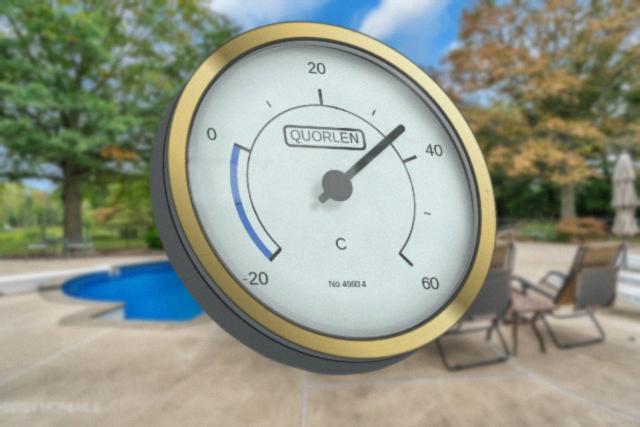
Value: 35°C
